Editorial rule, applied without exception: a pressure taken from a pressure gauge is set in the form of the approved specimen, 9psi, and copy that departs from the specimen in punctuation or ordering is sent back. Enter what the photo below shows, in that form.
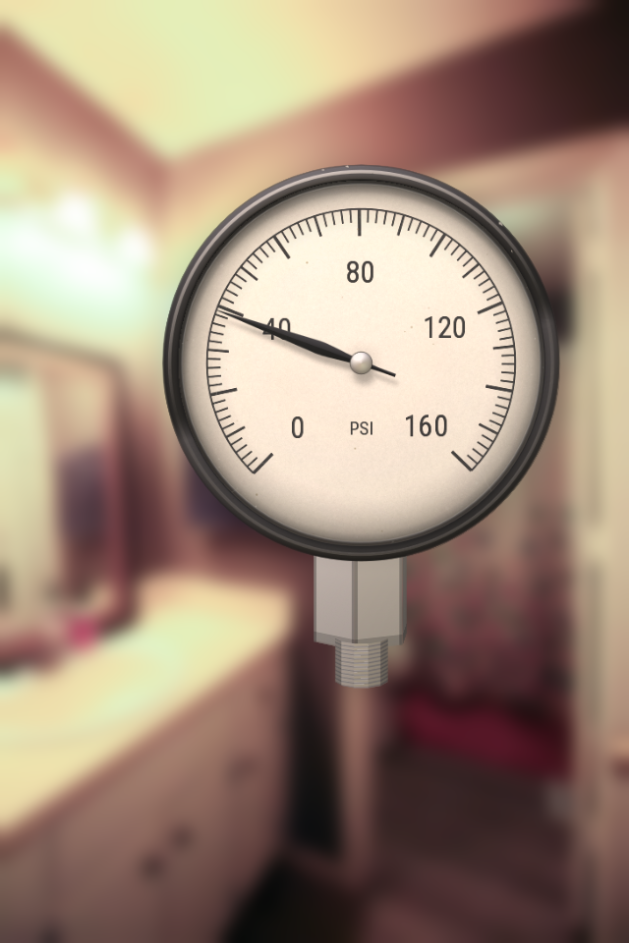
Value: 39psi
